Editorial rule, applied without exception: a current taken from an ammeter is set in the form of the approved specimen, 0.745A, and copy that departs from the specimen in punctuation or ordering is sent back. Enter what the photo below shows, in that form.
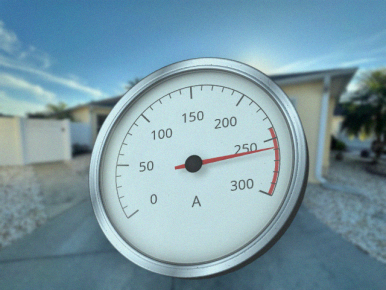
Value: 260A
